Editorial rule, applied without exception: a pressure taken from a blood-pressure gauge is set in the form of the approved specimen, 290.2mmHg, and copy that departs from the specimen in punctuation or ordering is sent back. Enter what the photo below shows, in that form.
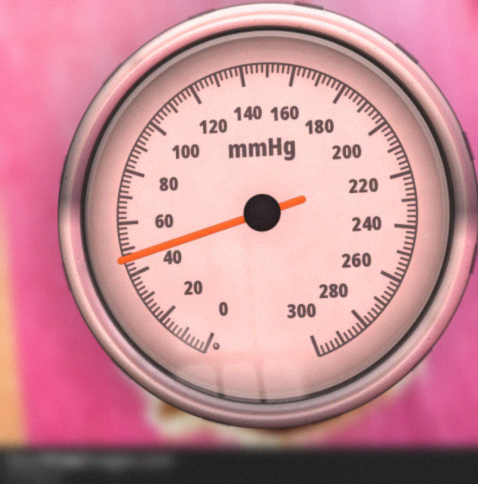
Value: 46mmHg
